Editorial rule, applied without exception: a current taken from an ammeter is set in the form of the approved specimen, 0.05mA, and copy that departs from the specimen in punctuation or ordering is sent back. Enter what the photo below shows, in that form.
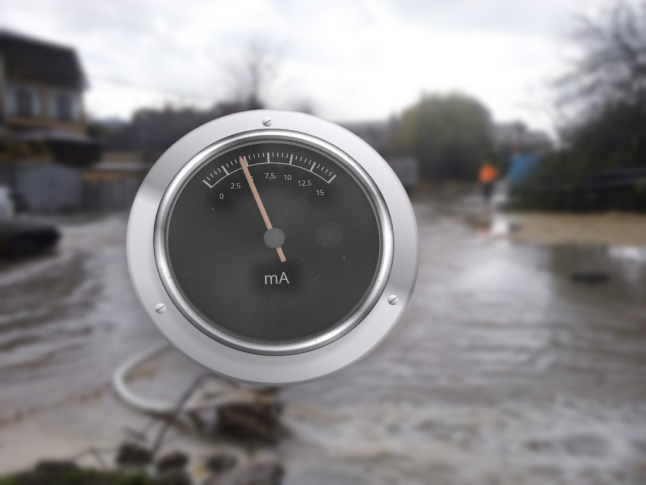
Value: 4.5mA
